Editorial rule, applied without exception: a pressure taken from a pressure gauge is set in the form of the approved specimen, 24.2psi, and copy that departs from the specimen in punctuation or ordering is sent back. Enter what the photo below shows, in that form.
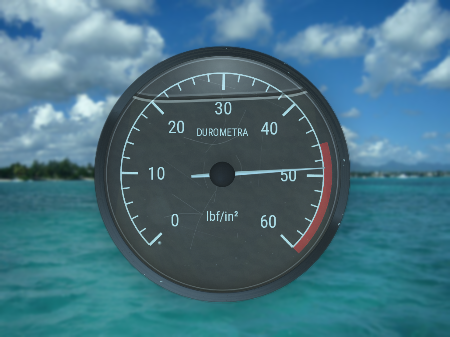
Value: 49psi
